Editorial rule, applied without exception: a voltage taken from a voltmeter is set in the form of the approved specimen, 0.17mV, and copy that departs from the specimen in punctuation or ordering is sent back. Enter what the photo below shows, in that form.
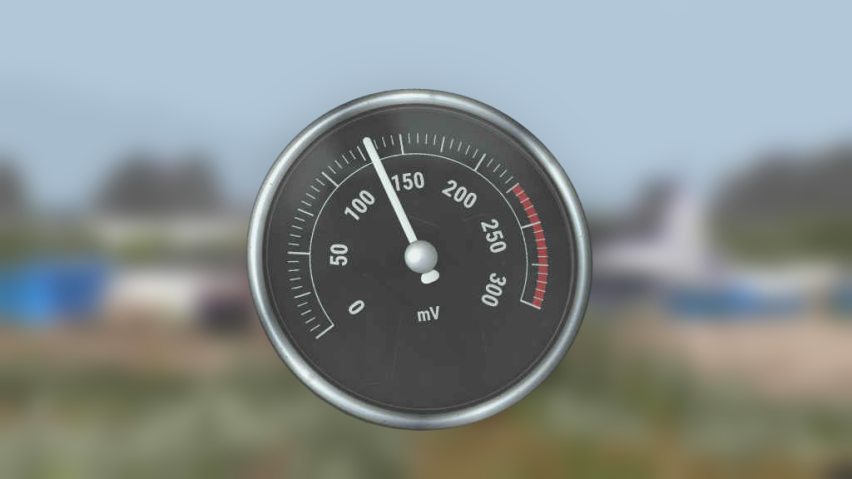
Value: 130mV
